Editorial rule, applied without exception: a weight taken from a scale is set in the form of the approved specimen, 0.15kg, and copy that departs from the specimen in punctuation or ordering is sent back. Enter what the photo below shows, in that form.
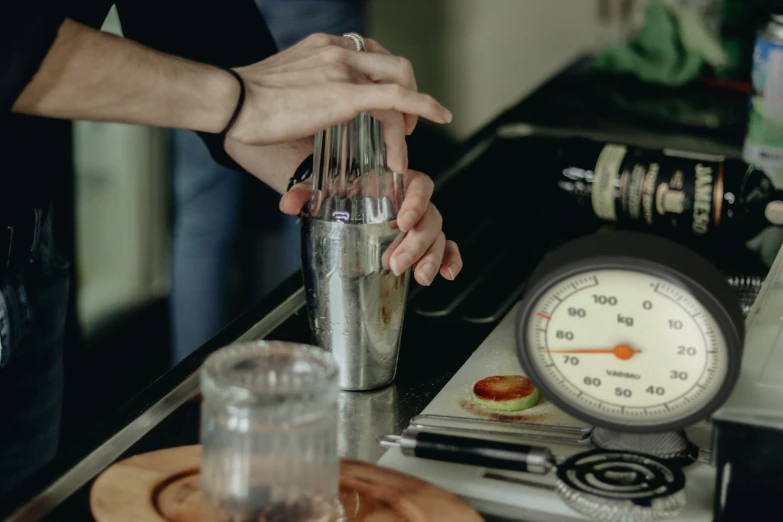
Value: 75kg
